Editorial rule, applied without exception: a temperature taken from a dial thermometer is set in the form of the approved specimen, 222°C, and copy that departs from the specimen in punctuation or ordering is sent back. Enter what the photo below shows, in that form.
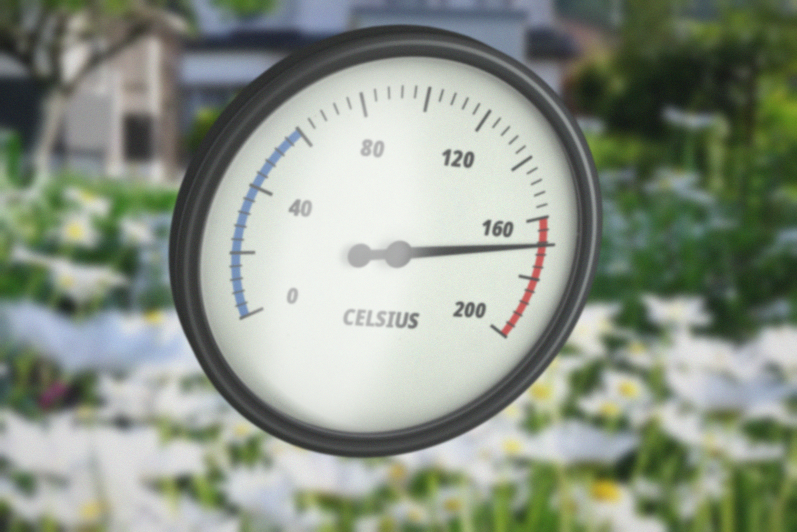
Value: 168°C
